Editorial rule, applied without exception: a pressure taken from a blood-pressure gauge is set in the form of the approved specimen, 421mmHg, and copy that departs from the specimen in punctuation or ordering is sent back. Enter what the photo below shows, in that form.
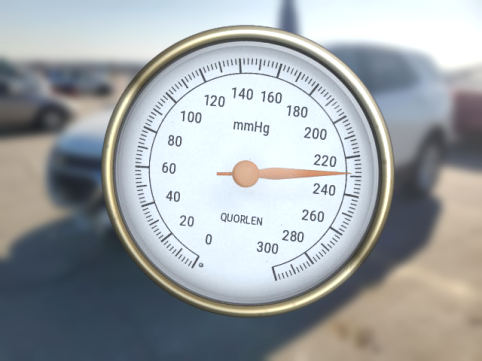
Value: 228mmHg
